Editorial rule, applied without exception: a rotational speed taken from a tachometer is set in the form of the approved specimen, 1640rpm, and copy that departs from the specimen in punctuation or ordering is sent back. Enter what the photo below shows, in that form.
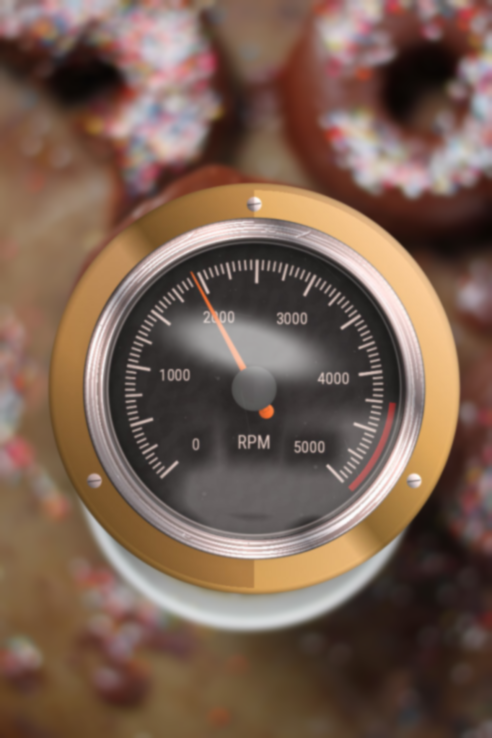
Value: 1950rpm
